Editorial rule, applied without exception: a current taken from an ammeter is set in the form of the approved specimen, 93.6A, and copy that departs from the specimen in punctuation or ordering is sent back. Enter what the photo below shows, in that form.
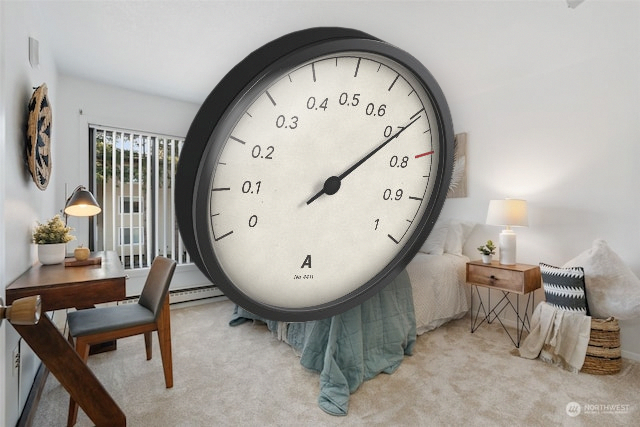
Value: 0.7A
